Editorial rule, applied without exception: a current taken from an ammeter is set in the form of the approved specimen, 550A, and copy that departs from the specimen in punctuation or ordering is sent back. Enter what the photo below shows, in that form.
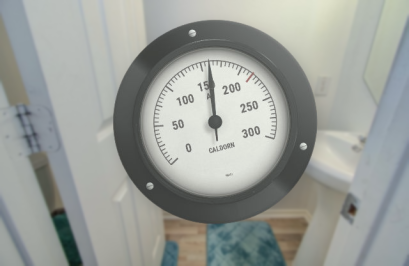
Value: 160A
